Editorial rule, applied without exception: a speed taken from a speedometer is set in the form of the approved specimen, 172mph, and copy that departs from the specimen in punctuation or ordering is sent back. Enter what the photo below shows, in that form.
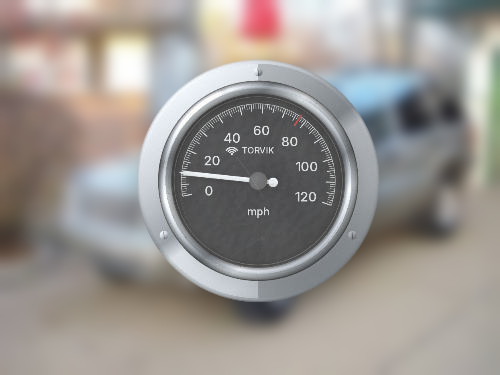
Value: 10mph
